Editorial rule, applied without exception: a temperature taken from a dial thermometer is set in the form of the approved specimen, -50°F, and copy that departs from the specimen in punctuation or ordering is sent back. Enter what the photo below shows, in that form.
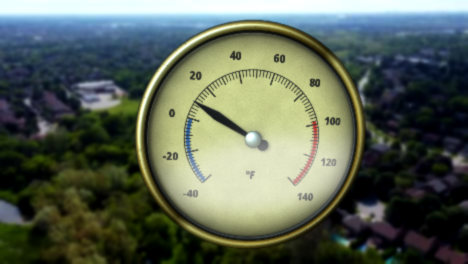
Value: 10°F
